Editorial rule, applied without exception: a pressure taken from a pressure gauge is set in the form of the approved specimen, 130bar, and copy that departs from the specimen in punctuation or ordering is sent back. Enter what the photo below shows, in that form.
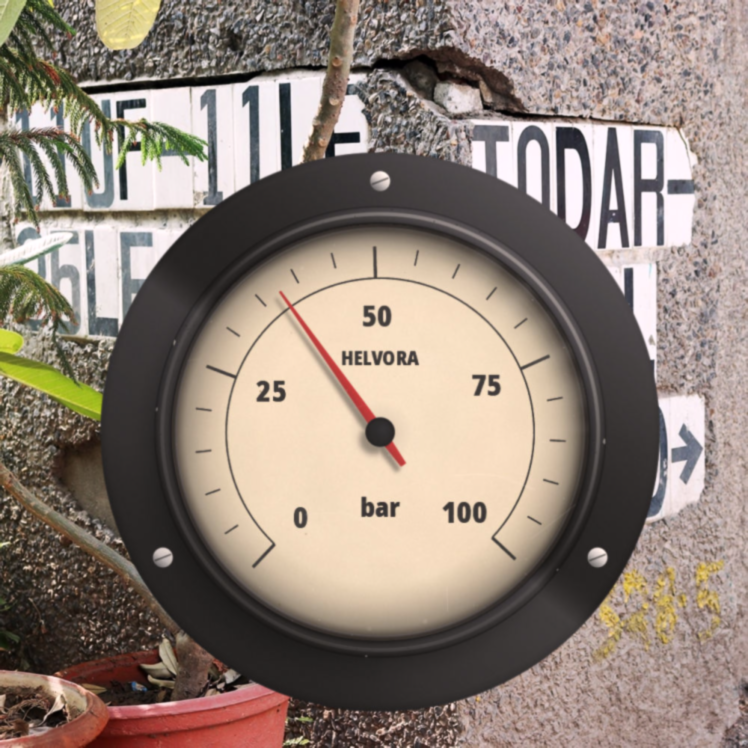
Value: 37.5bar
